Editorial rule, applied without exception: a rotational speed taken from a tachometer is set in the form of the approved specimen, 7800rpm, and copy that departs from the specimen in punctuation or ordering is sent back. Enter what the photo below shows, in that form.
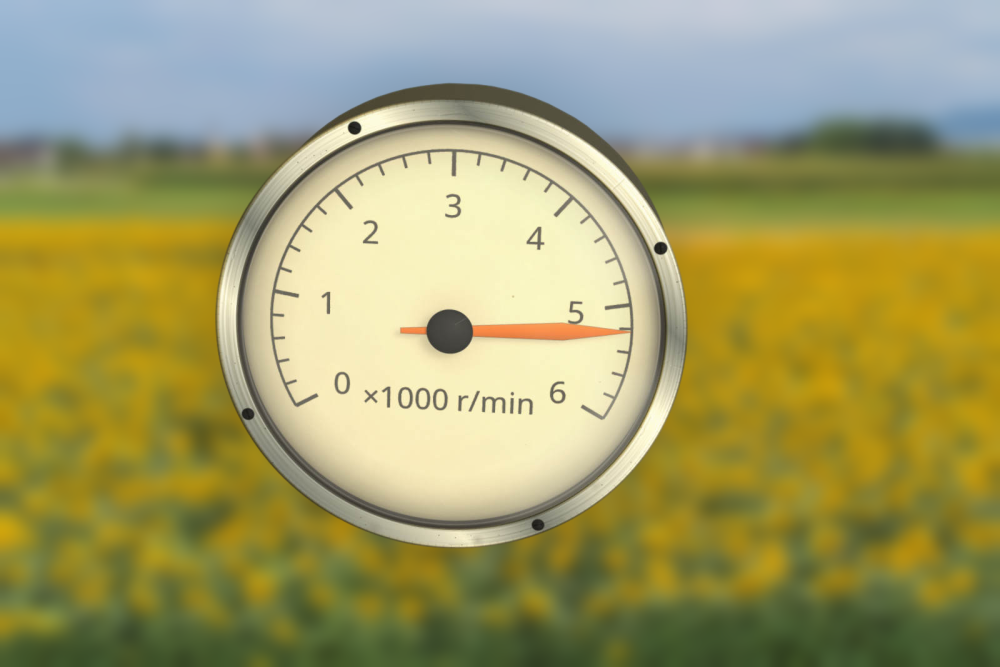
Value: 5200rpm
